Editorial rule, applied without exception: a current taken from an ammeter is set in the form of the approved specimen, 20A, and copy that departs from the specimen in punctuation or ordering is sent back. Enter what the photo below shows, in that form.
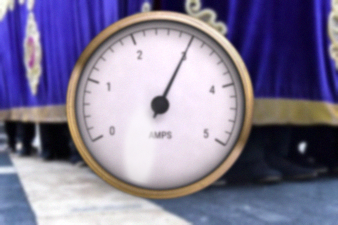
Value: 3A
